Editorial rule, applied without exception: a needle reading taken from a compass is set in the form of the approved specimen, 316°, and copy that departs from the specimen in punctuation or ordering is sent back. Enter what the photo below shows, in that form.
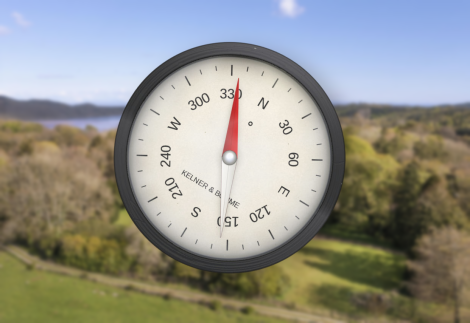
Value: 335°
